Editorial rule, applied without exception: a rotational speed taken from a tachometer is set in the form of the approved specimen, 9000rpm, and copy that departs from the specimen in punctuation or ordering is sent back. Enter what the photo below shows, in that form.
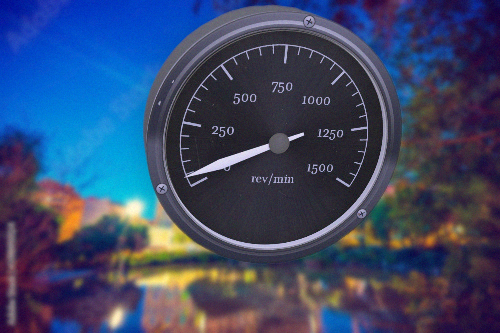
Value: 50rpm
